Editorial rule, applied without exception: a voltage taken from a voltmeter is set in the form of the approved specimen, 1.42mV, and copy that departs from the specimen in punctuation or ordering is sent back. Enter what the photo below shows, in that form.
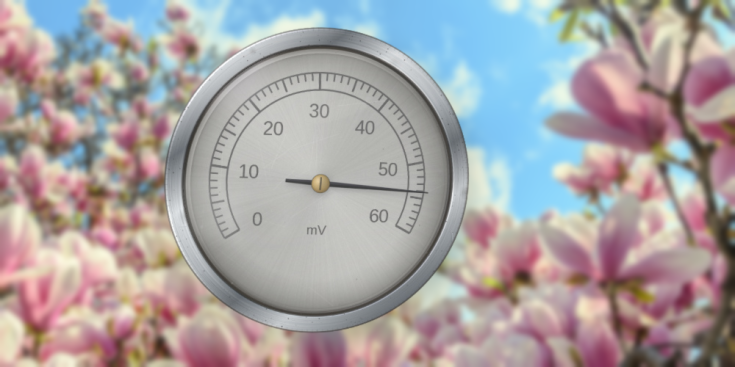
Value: 54mV
